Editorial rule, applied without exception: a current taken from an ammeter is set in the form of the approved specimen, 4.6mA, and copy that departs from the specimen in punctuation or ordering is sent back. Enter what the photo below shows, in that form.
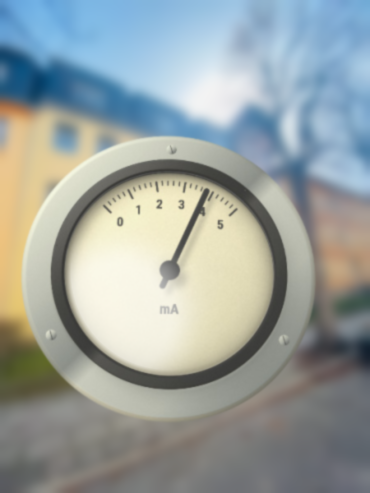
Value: 3.8mA
